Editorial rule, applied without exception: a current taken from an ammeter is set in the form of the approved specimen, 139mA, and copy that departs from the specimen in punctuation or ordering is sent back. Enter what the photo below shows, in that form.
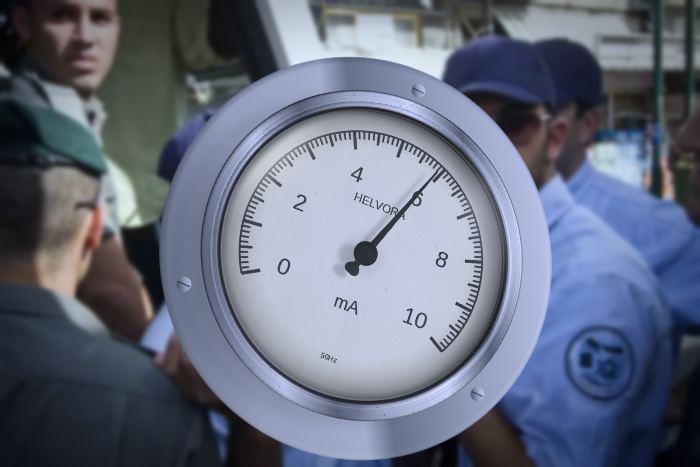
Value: 5.9mA
